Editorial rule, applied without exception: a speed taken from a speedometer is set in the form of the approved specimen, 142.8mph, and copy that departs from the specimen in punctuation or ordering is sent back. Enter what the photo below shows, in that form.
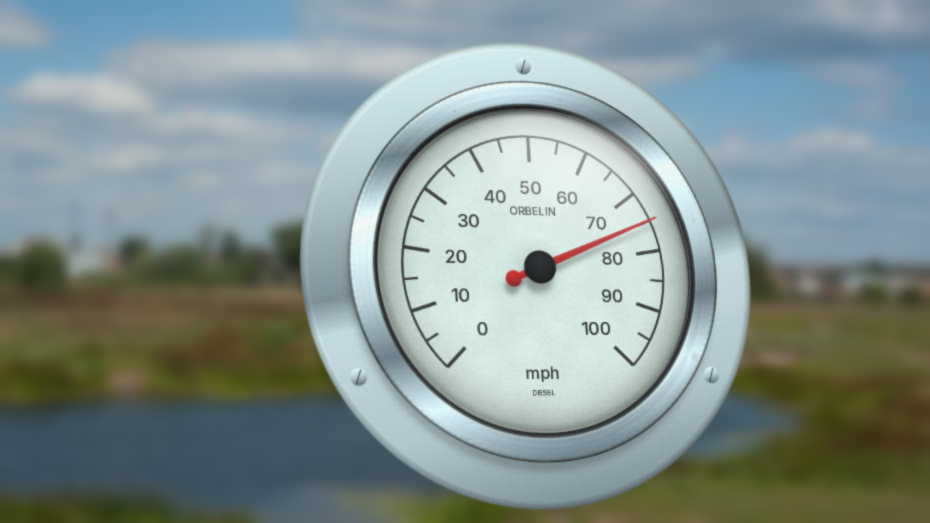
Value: 75mph
